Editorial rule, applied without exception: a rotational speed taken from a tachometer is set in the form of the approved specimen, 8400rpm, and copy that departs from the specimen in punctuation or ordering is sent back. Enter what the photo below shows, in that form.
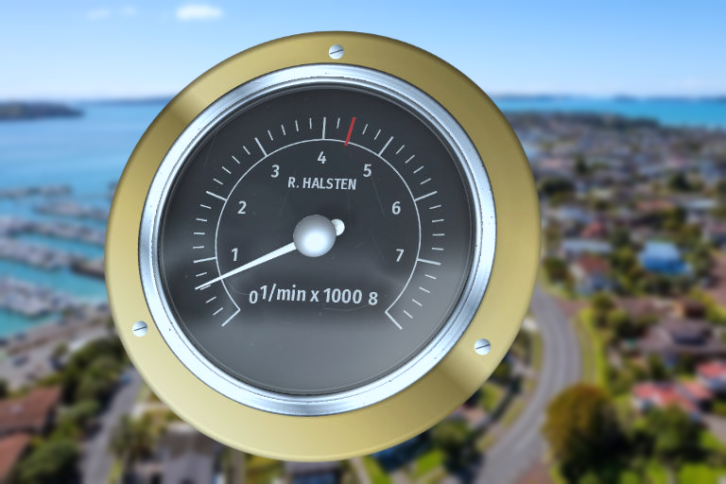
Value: 600rpm
